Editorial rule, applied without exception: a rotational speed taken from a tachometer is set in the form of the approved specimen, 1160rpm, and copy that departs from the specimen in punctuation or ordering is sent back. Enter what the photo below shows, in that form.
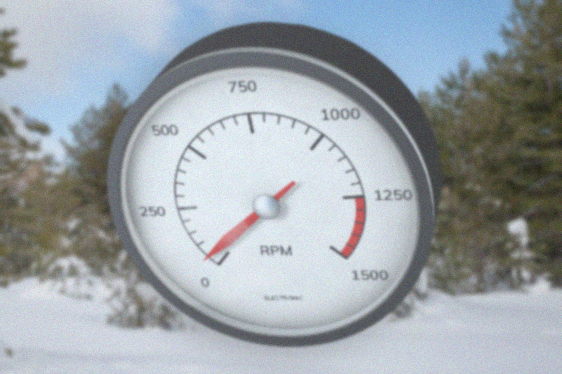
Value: 50rpm
